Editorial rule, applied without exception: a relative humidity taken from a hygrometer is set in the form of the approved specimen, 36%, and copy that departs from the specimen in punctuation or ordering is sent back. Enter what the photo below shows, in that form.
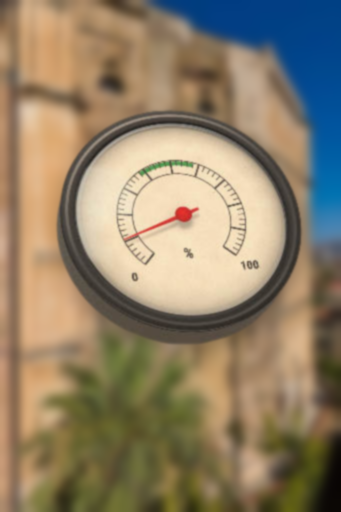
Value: 10%
